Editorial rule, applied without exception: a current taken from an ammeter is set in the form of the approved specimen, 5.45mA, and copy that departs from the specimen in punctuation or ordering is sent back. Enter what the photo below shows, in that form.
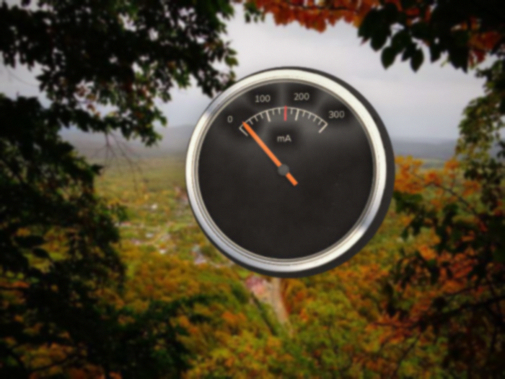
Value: 20mA
